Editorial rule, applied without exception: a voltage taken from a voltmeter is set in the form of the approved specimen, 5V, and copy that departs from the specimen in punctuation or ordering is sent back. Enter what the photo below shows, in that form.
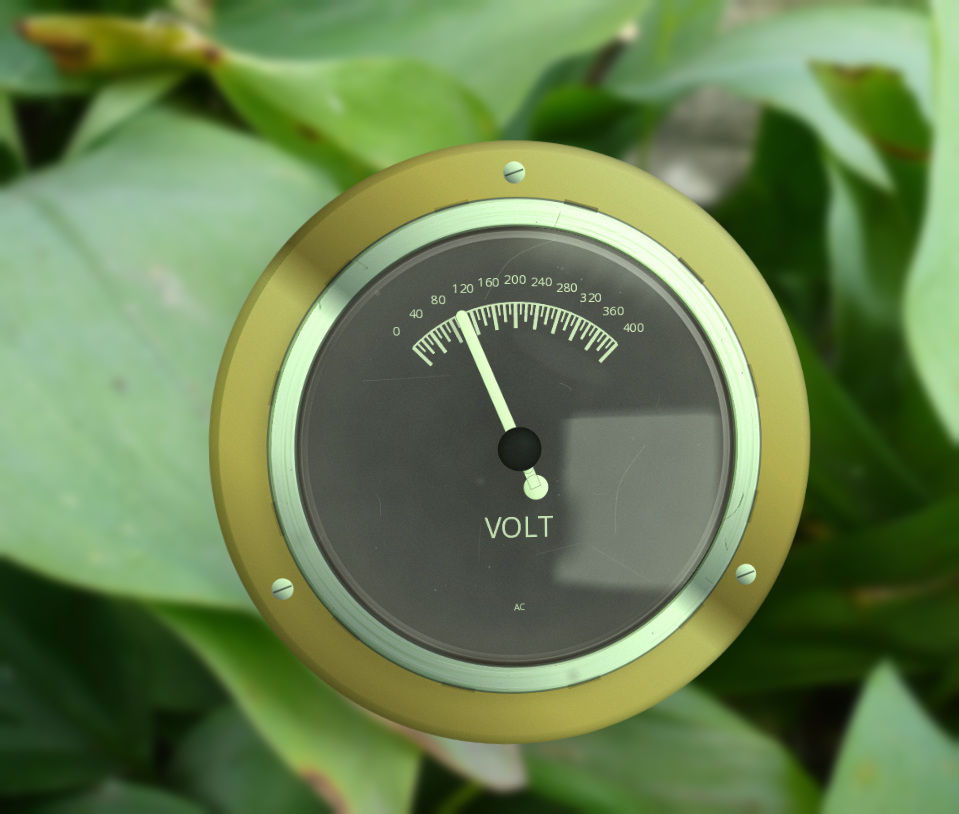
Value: 100V
